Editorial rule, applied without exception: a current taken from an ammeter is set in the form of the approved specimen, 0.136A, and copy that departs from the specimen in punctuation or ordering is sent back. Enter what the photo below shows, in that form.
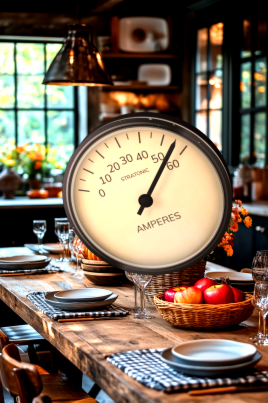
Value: 55A
